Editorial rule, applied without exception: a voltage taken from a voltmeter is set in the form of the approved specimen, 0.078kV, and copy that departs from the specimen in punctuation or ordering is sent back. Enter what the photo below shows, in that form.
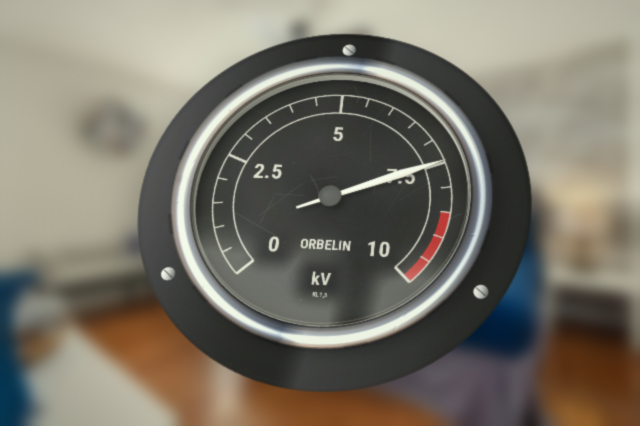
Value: 7.5kV
